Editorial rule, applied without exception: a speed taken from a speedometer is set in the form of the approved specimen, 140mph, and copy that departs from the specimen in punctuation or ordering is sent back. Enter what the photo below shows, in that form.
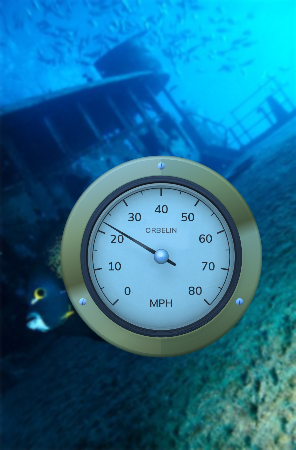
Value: 22.5mph
